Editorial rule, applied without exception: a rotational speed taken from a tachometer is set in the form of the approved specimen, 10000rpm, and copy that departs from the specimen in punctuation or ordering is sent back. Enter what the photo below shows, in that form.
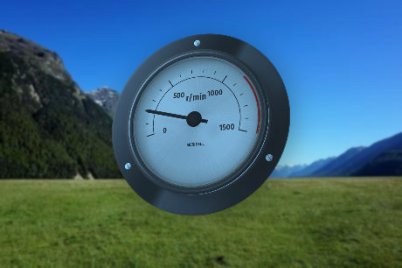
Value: 200rpm
